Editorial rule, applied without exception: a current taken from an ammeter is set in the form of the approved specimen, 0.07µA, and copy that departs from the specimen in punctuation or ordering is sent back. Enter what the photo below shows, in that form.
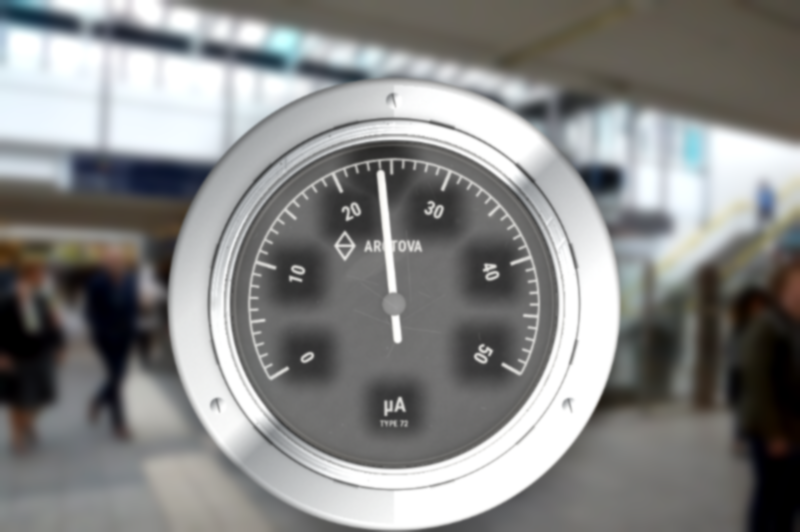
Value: 24µA
